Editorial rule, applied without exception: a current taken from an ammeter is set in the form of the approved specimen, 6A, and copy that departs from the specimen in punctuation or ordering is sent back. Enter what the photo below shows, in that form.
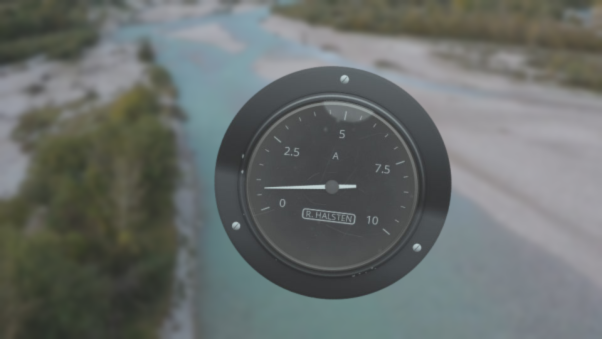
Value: 0.75A
